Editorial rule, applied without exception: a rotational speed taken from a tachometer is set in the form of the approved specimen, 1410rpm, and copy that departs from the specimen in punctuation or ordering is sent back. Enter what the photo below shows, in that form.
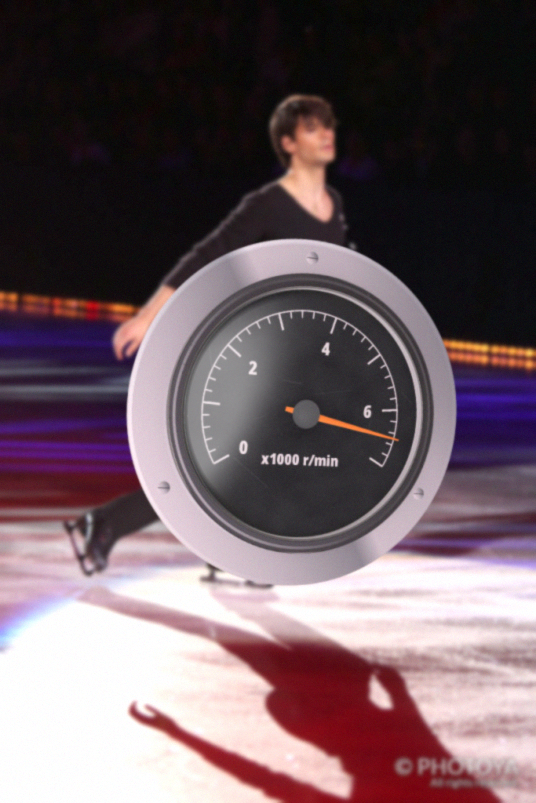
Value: 6500rpm
